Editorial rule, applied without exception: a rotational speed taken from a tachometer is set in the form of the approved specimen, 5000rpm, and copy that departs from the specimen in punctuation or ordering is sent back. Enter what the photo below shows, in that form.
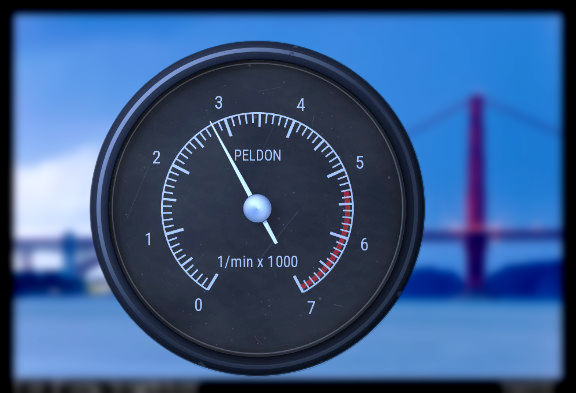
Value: 2800rpm
